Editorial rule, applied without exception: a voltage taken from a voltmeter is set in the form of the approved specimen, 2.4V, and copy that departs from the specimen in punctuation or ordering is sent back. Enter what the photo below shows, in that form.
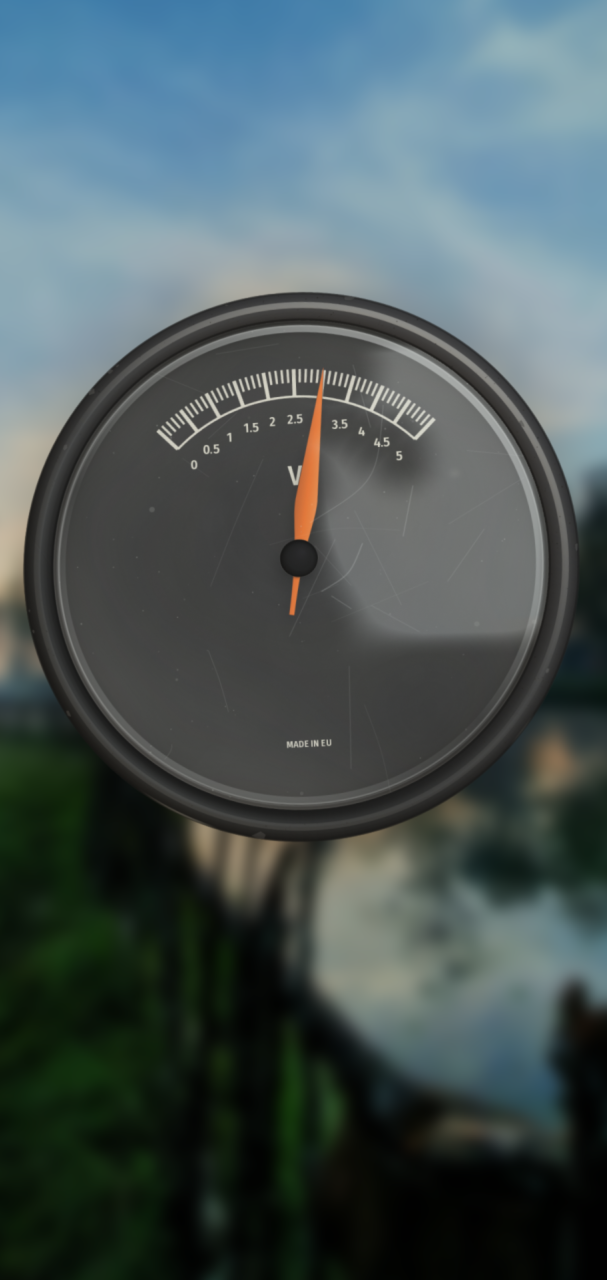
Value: 3V
